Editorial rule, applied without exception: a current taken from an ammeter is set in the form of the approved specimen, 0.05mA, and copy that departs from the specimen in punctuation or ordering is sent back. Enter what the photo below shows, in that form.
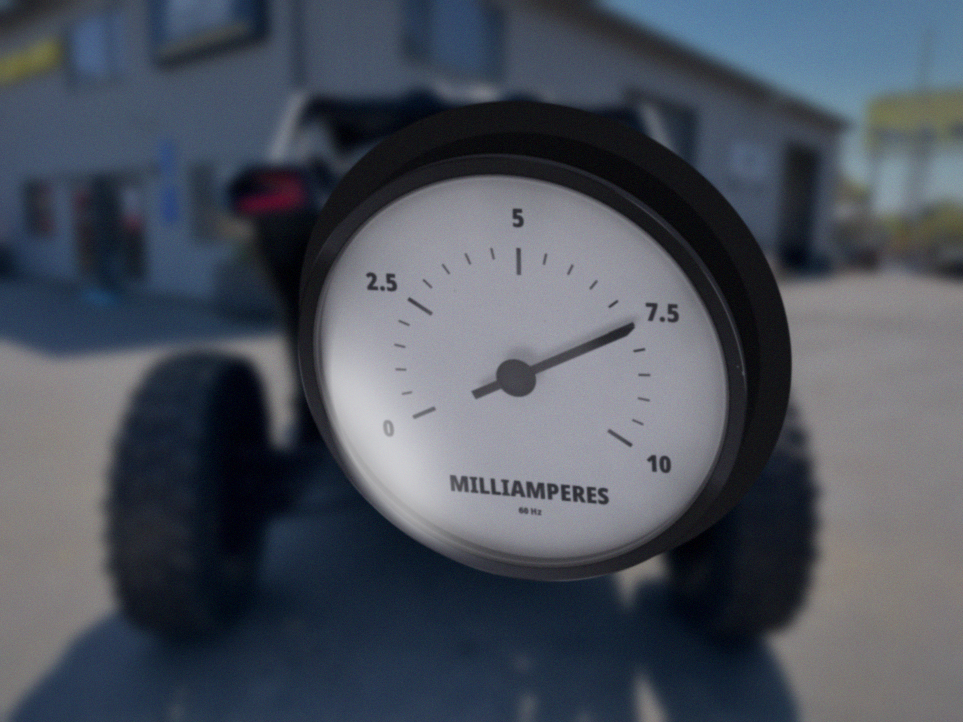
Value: 7.5mA
